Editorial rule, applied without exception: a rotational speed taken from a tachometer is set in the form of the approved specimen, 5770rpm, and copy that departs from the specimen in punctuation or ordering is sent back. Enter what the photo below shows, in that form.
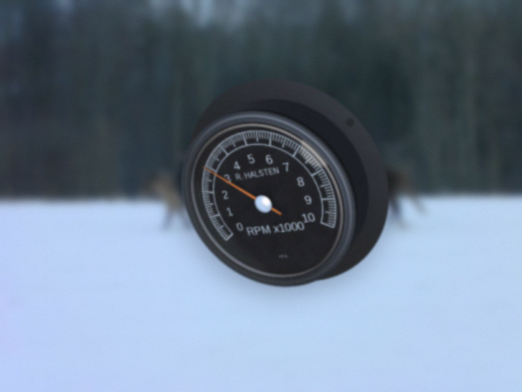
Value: 3000rpm
